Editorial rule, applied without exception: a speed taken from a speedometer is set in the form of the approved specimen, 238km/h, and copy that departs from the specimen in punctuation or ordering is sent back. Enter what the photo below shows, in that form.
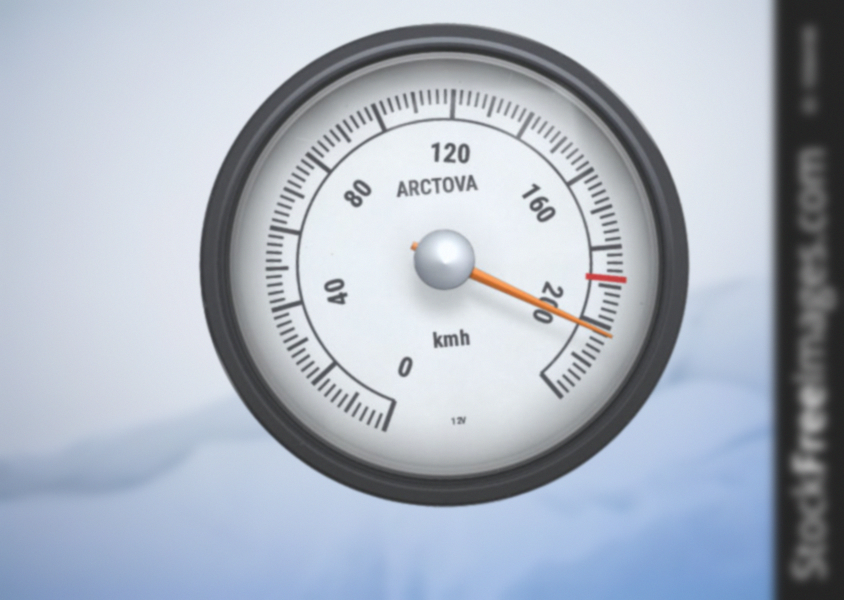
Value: 202km/h
